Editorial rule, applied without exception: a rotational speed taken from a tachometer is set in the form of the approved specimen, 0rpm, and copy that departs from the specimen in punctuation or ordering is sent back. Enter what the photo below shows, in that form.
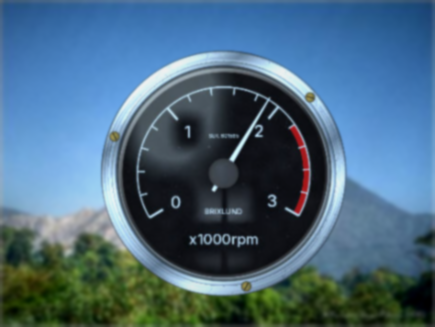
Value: 1900rpm
